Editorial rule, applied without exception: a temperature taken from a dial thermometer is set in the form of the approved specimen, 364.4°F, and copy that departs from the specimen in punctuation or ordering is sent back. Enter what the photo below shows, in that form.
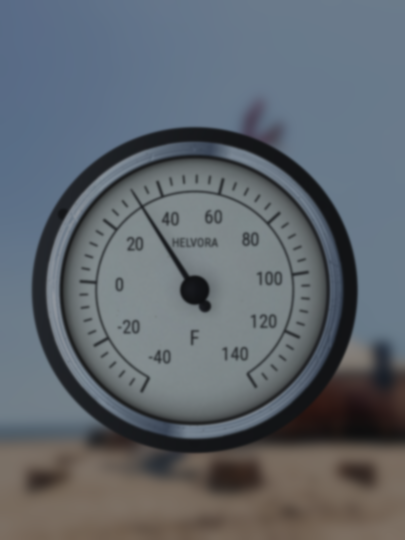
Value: 32°F
